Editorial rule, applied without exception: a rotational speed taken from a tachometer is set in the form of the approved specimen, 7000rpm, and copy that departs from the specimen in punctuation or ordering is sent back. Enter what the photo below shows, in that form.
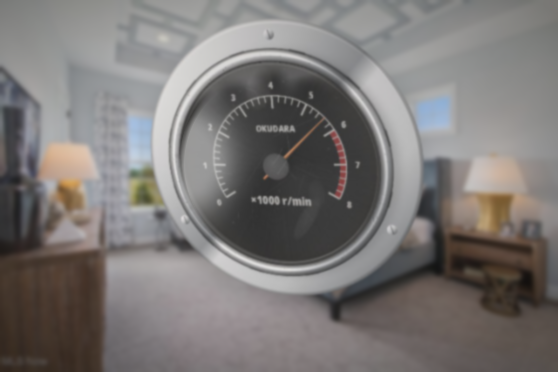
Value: 5600rpm
